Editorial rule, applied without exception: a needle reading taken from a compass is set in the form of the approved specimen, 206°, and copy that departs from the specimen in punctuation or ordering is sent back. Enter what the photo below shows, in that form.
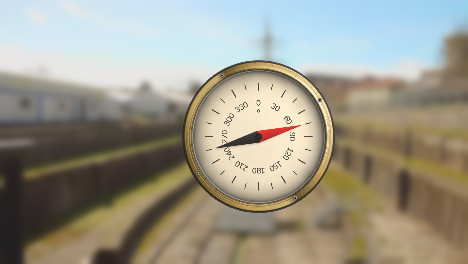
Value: 75°
